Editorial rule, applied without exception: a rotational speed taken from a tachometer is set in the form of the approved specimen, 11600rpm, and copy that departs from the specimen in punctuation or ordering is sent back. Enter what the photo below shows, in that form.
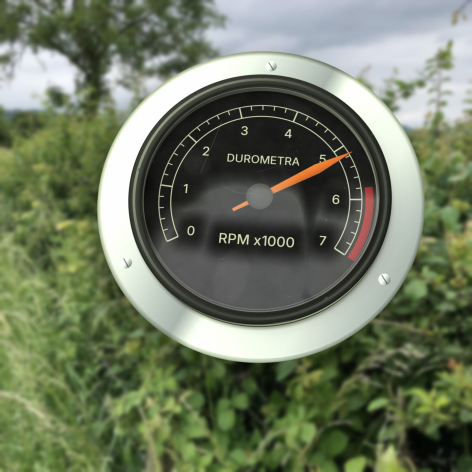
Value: 5200rpm
